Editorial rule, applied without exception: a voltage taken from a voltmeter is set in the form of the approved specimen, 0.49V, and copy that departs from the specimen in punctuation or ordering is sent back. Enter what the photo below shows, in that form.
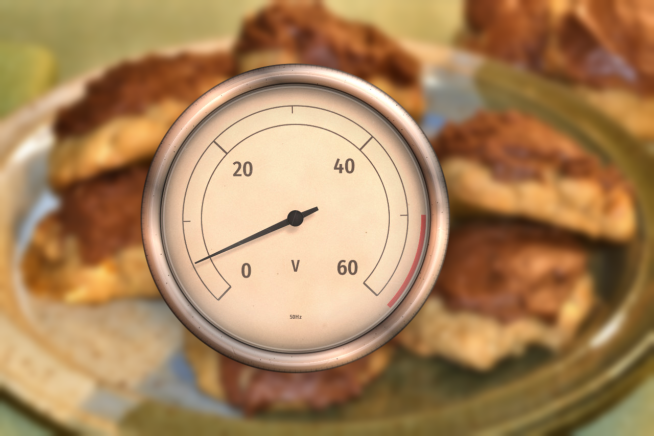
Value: 5V
